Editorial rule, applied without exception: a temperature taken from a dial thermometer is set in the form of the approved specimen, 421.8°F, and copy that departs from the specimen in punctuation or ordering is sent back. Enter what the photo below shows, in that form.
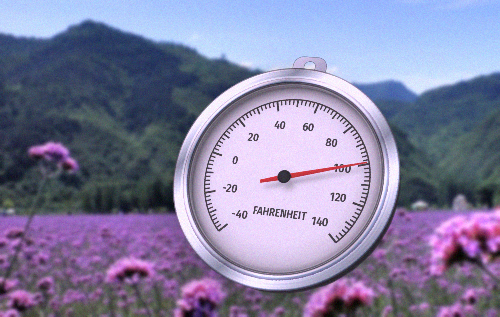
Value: 100°F
